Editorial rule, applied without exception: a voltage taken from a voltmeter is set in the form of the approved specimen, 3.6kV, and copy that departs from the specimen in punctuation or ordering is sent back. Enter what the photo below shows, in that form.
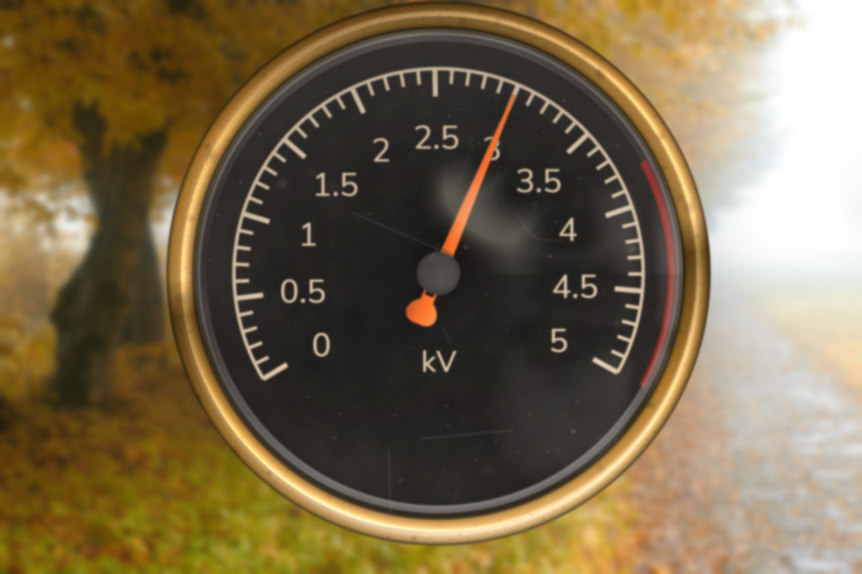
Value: 3kV
